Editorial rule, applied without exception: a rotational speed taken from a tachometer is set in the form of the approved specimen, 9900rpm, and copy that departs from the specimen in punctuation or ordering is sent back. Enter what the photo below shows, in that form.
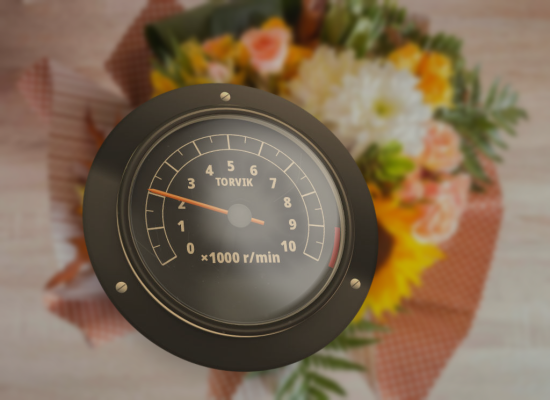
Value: 2000rpm
